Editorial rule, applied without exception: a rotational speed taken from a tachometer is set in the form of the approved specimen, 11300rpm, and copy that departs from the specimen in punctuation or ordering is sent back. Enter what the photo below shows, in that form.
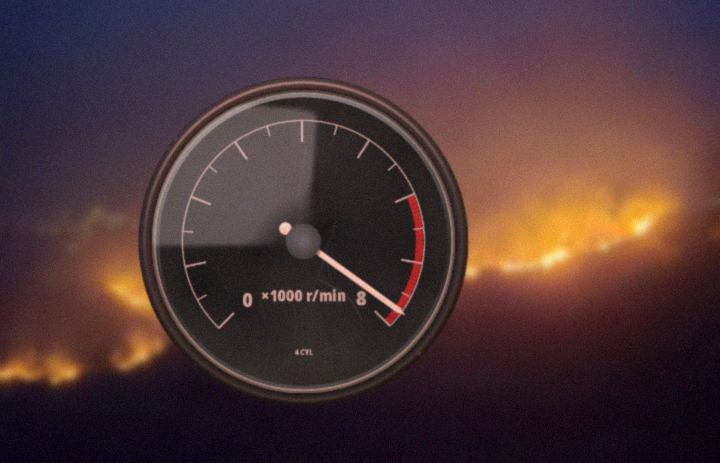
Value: 7750rpm
